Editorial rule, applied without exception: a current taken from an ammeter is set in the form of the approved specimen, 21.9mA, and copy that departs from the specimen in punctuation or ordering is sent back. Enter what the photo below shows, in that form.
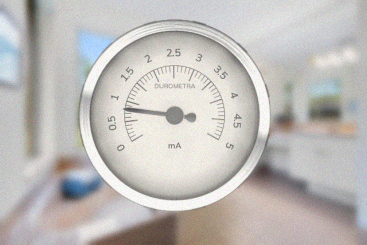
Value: 0.8mA
